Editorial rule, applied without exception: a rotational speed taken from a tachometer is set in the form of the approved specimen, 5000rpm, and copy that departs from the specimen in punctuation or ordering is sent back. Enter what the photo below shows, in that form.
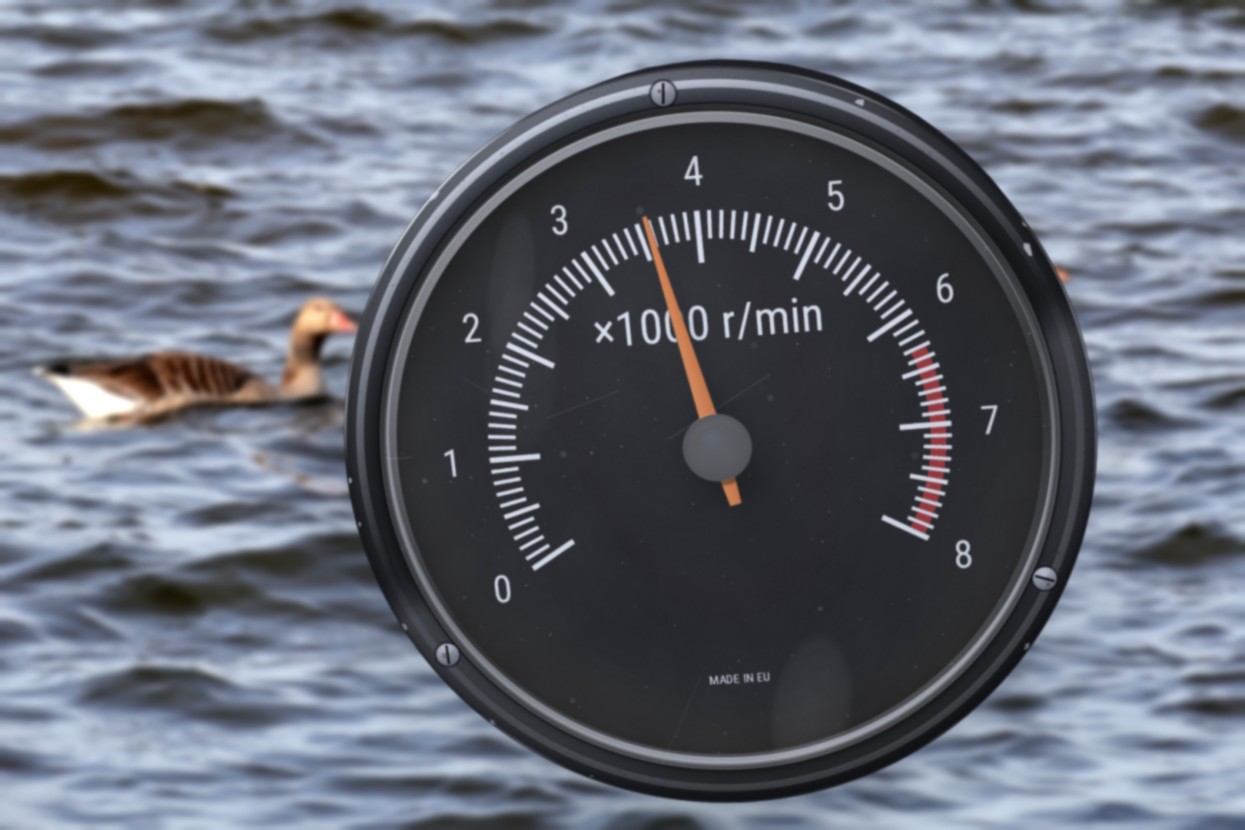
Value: 3600rpm
